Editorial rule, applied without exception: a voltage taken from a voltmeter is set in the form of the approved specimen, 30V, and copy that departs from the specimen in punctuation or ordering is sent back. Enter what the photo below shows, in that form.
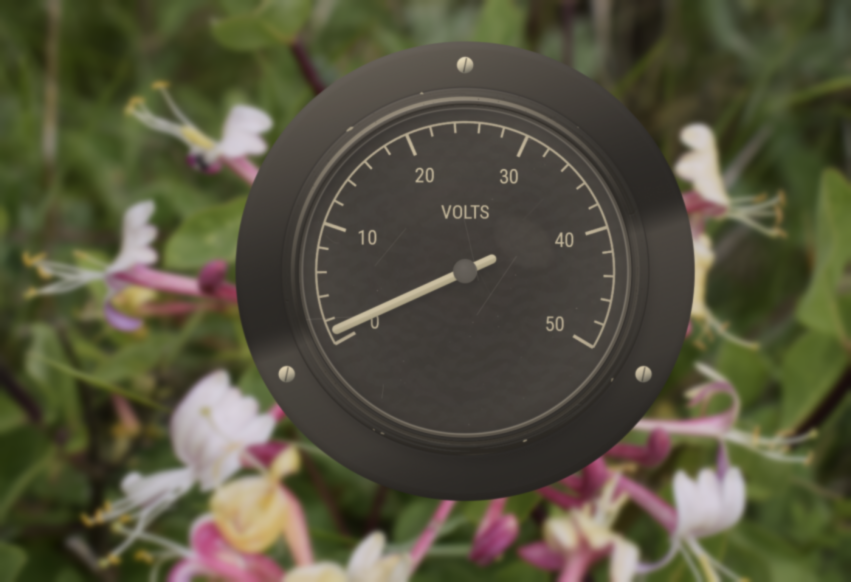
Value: 1V
